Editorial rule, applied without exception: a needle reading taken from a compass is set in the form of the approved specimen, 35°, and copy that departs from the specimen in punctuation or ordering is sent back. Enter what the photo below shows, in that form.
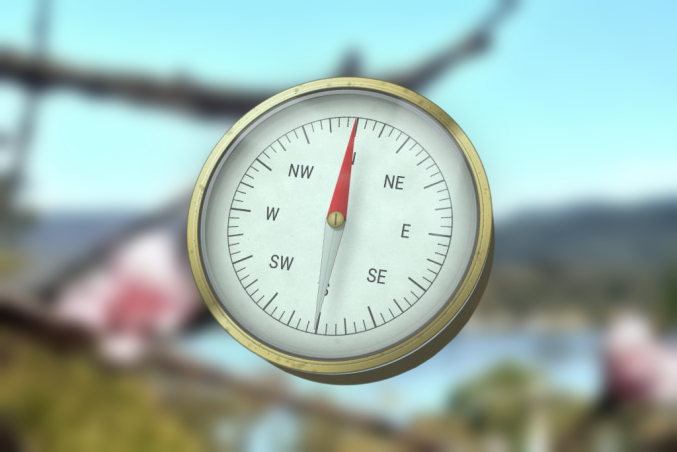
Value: 0°
